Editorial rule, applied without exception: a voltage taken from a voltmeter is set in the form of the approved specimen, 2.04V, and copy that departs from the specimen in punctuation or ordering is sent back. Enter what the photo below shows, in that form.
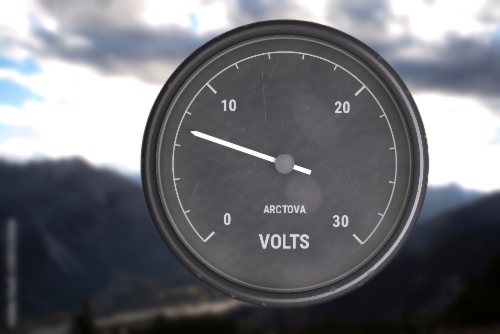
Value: 7V
